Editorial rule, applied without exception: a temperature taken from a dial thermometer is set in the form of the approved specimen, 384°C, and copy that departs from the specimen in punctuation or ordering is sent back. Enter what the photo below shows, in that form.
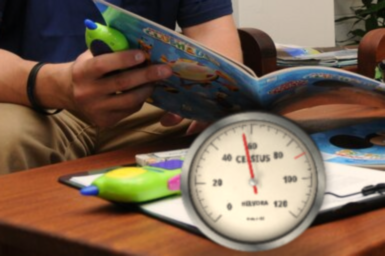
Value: 56°C
